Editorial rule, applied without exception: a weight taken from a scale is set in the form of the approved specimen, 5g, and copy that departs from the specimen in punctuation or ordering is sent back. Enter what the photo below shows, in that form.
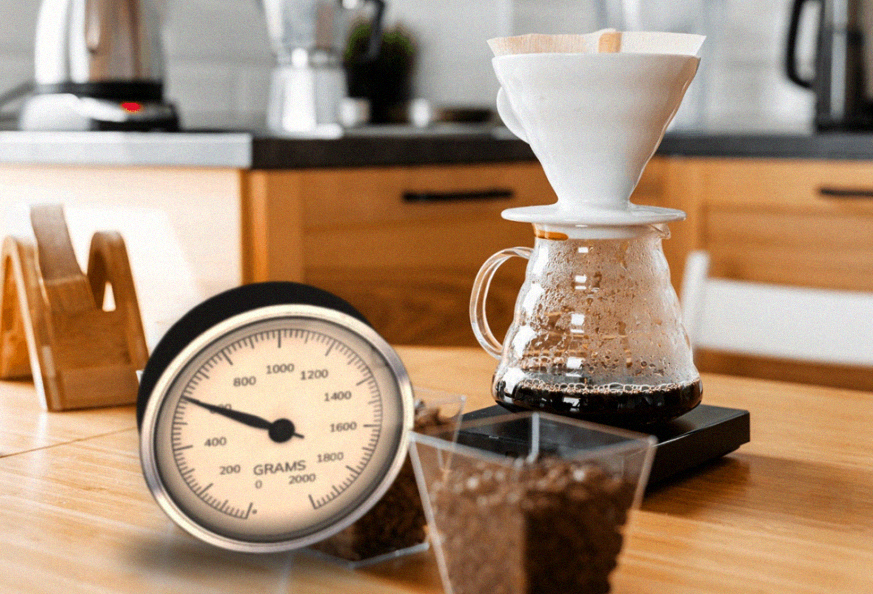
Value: 600g
